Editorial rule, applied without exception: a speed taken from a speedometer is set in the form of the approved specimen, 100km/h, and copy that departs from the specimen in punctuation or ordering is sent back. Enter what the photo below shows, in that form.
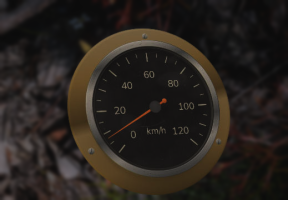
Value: 7.5km/h
